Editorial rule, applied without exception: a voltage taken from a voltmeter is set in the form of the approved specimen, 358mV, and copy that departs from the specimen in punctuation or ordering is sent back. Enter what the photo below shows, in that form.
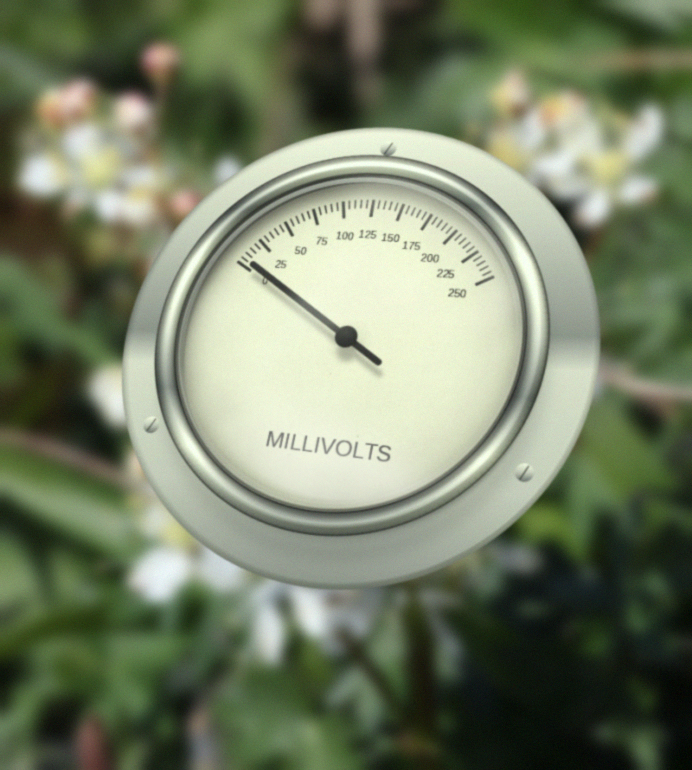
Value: 5mV
